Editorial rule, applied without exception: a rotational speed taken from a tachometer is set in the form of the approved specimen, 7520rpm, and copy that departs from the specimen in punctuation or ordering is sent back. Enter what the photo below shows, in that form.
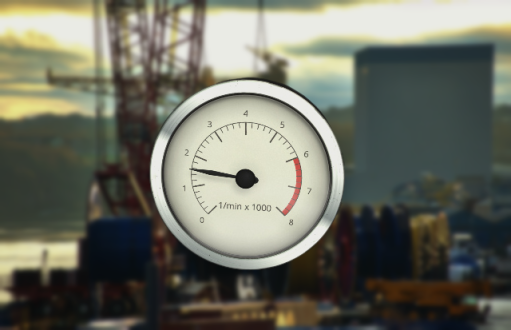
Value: 1600rpm
